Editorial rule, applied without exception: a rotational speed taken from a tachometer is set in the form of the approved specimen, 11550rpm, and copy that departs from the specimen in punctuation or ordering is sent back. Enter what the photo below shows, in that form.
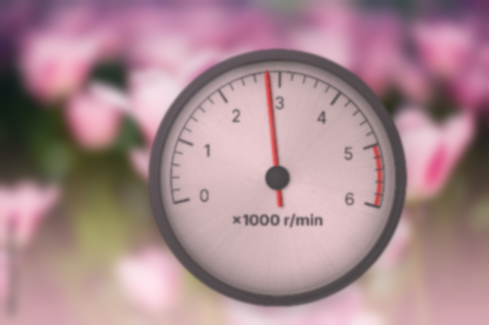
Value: 2800rpm
